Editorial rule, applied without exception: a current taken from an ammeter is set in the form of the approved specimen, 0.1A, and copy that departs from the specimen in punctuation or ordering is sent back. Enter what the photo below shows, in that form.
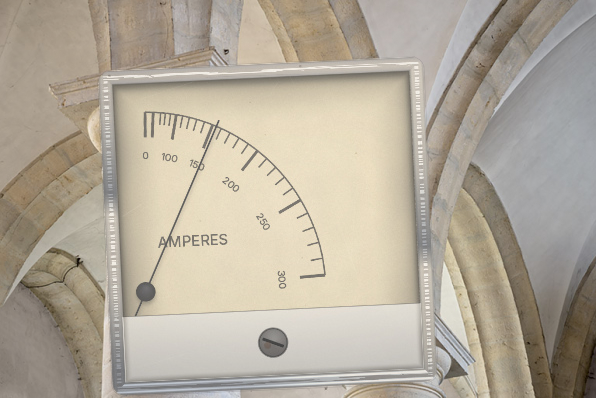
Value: 155A
